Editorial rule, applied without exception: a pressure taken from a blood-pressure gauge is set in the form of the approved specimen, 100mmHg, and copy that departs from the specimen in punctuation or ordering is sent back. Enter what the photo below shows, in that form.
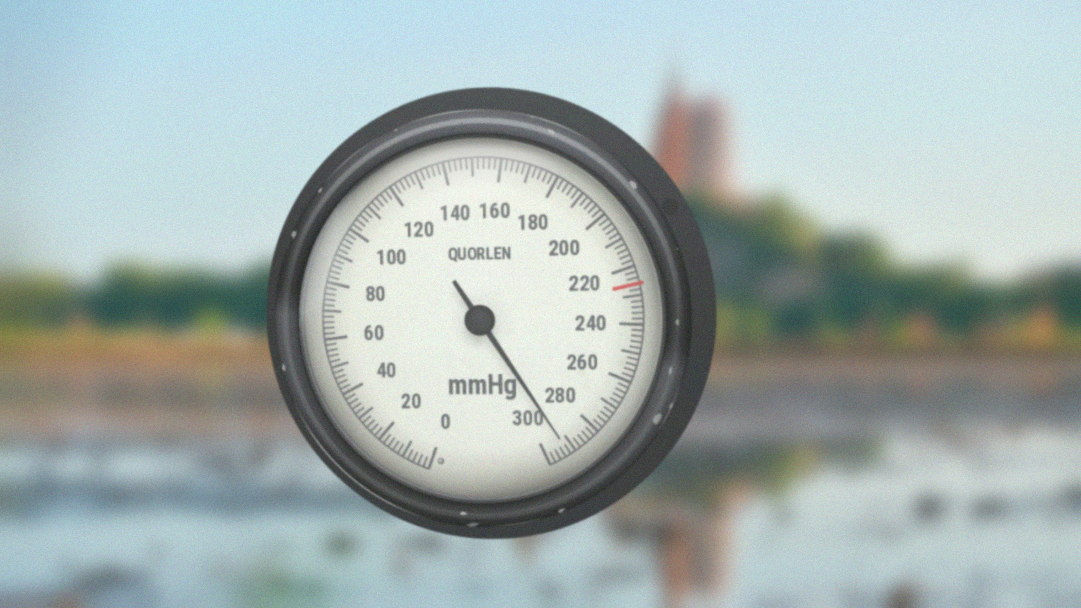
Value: 292mmHg
